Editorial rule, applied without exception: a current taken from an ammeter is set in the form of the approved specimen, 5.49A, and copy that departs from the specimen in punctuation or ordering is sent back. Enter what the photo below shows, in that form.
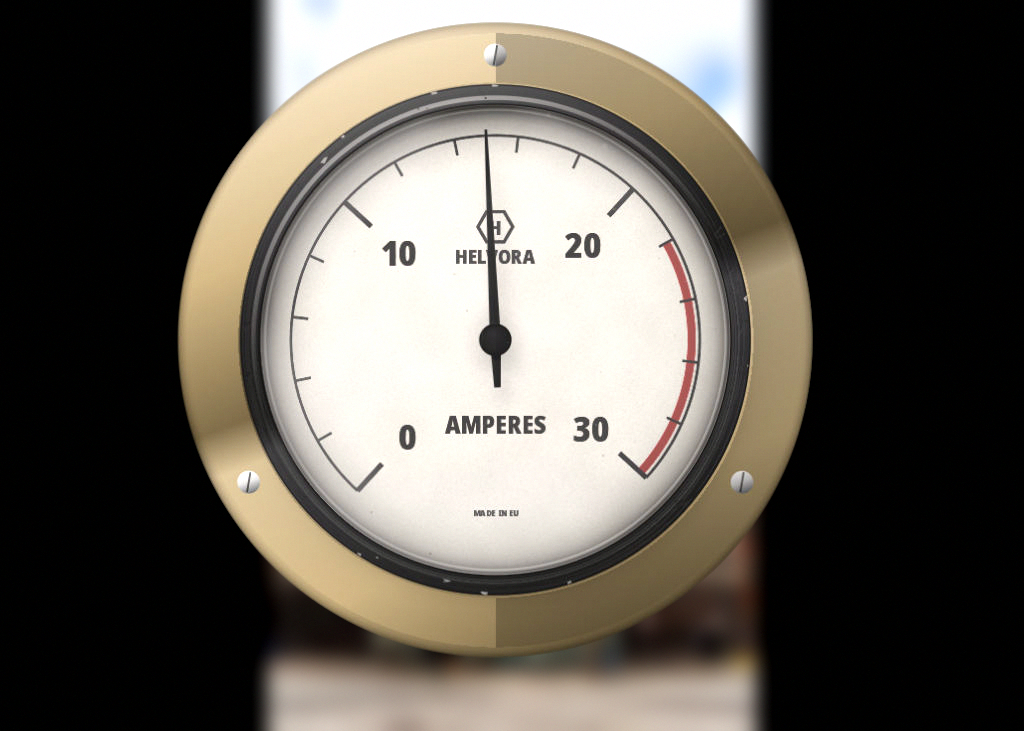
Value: 15A
